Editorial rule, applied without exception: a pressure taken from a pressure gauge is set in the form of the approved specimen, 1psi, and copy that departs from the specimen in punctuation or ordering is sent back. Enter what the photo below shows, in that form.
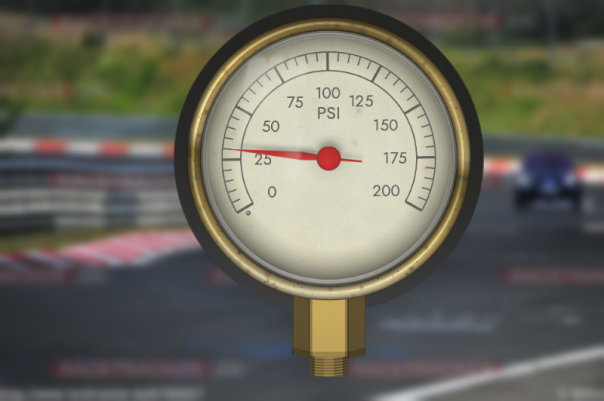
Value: 30psi
